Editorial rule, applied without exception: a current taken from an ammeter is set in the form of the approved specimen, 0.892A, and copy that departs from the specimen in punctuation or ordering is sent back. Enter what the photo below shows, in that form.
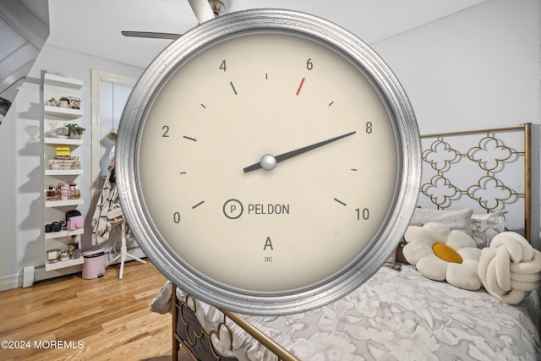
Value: 8A
